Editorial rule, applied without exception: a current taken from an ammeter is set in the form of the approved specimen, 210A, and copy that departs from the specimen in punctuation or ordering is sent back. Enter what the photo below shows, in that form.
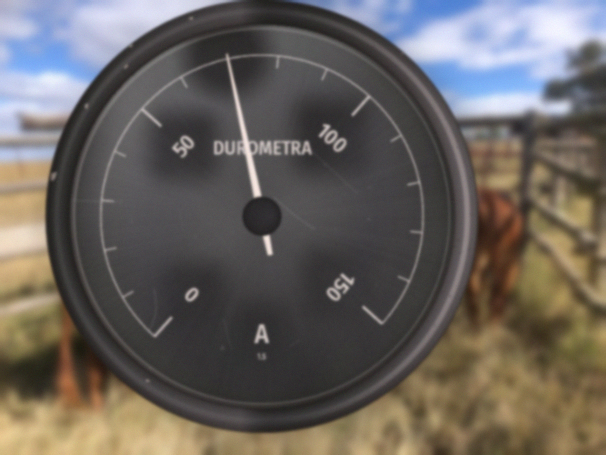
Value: 70A
